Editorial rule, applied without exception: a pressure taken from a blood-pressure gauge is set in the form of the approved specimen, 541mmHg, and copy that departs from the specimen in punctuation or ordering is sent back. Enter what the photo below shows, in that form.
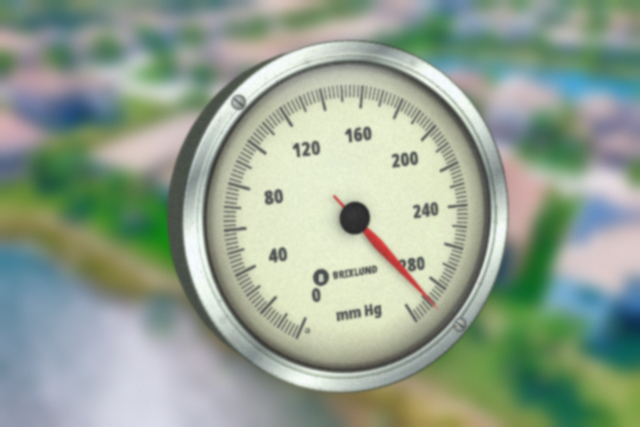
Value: 290mmHg
